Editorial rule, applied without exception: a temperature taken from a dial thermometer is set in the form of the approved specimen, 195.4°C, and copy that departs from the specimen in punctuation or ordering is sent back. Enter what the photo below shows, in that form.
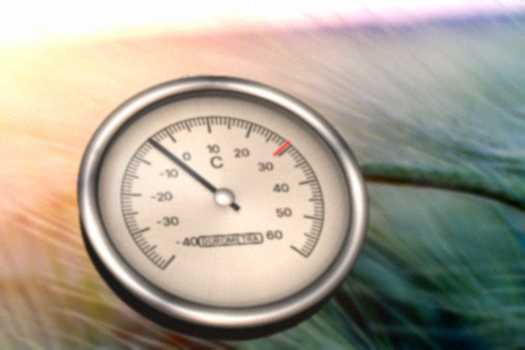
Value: -5°C
